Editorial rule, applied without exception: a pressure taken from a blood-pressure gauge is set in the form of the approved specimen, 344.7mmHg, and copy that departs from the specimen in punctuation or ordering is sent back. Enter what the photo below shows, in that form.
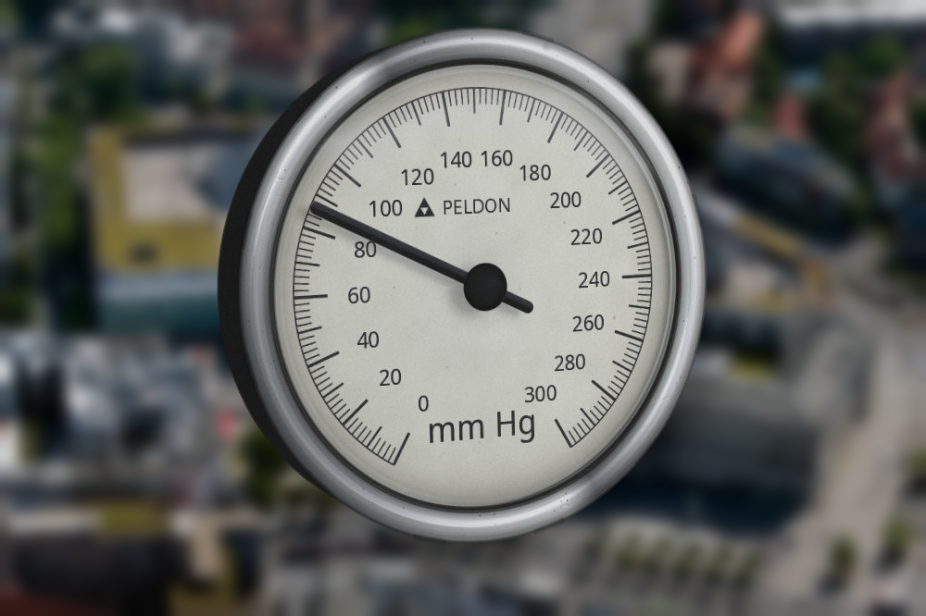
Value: 86mmHg
